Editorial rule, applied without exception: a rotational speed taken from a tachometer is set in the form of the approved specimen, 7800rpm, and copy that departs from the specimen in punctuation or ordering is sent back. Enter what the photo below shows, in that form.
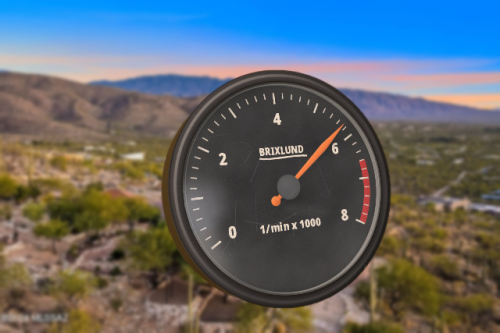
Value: 5700rpm
